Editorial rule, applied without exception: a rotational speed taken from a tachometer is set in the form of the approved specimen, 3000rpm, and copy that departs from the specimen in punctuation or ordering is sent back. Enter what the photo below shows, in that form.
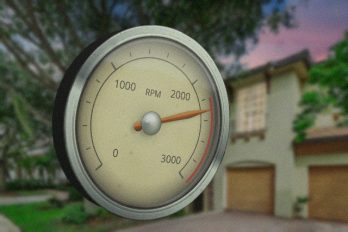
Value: 2300rpm
